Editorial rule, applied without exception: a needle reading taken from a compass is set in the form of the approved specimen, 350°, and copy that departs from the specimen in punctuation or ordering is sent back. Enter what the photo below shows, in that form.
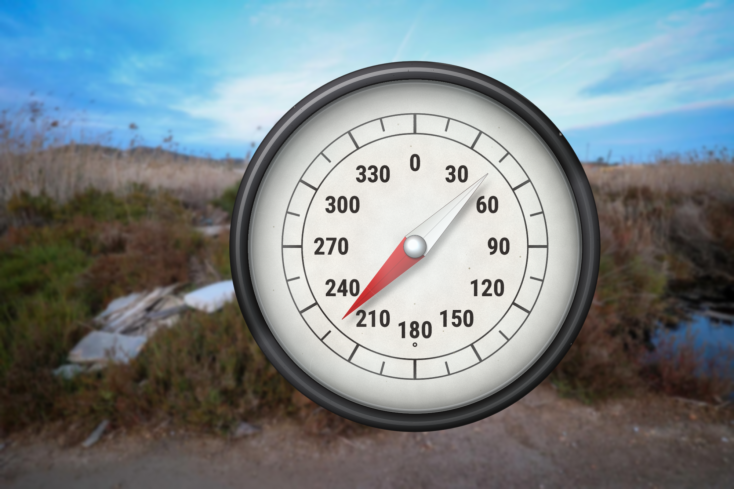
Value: 225°
